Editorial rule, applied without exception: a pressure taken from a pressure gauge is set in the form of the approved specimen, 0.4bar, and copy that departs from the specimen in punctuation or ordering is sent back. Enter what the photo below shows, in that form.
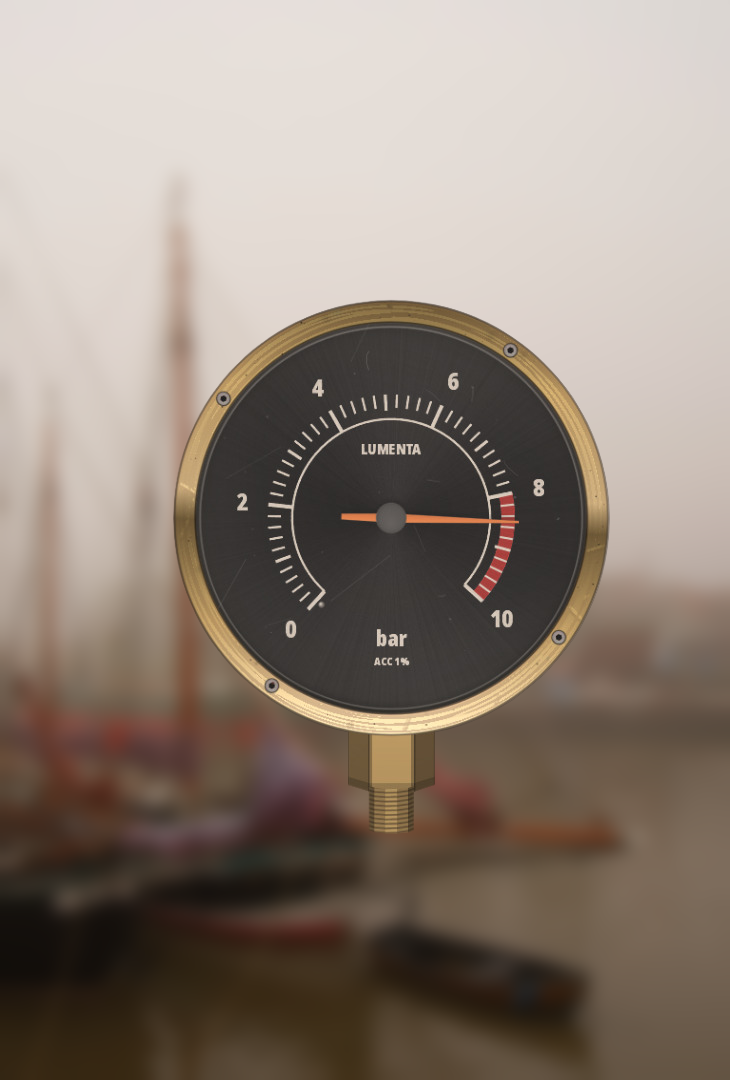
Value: 8.5bar
